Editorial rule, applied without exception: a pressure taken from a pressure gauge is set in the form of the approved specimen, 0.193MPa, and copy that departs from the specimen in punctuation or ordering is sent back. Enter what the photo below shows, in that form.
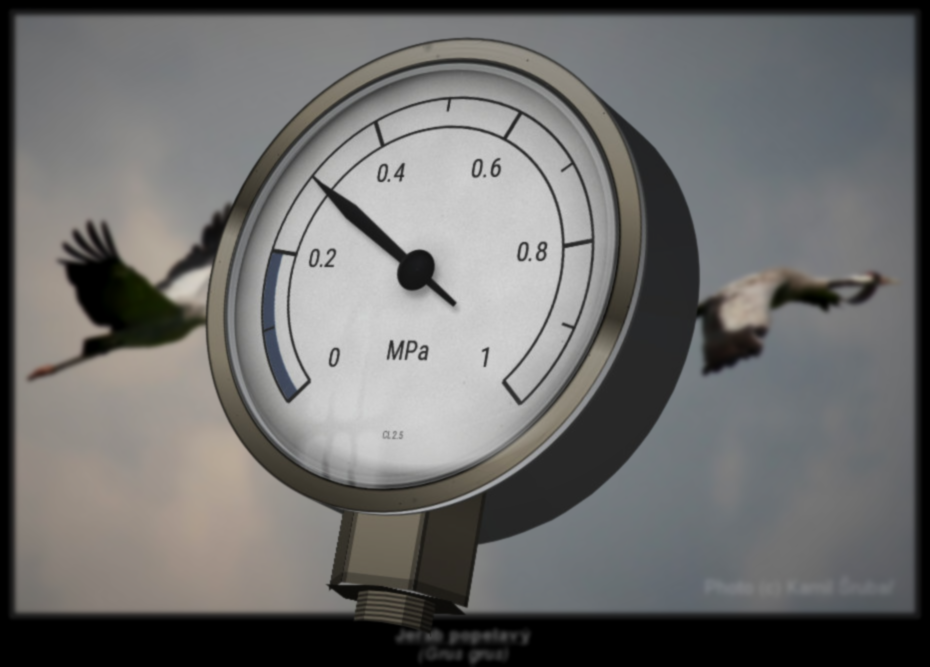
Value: 0.3MPa
